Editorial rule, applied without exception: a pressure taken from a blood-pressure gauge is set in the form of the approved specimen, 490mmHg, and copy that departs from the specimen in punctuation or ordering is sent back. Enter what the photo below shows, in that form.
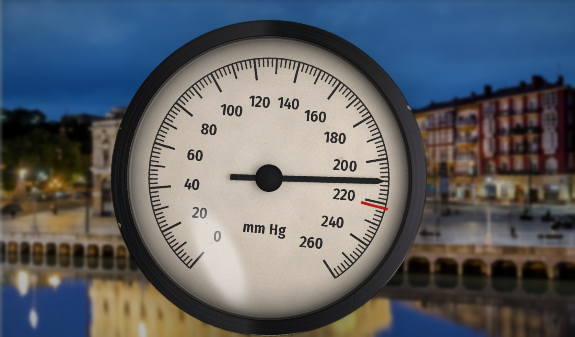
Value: 210mmHg
